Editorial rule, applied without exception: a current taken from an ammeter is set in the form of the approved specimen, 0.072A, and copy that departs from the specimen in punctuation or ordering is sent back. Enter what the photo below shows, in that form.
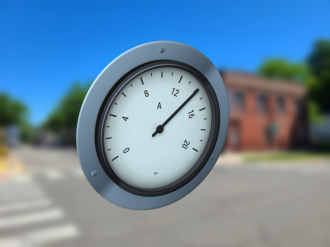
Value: 14A
